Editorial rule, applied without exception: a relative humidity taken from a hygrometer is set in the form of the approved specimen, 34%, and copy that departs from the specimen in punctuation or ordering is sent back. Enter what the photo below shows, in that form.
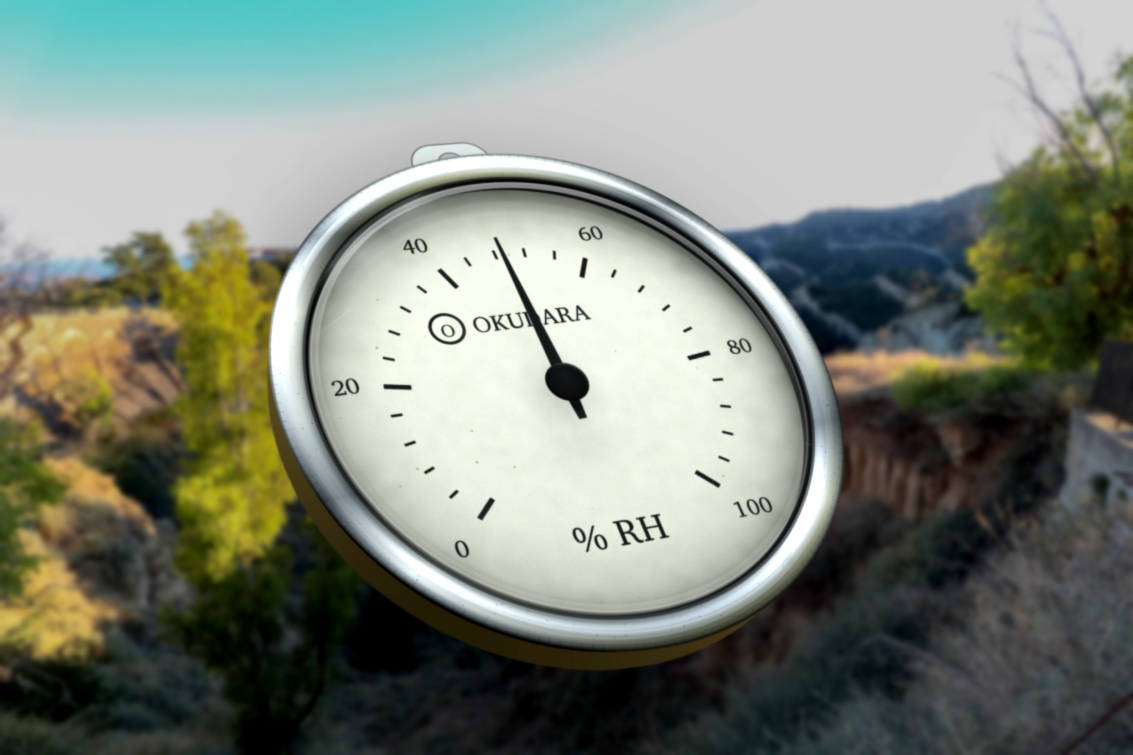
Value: 48%
